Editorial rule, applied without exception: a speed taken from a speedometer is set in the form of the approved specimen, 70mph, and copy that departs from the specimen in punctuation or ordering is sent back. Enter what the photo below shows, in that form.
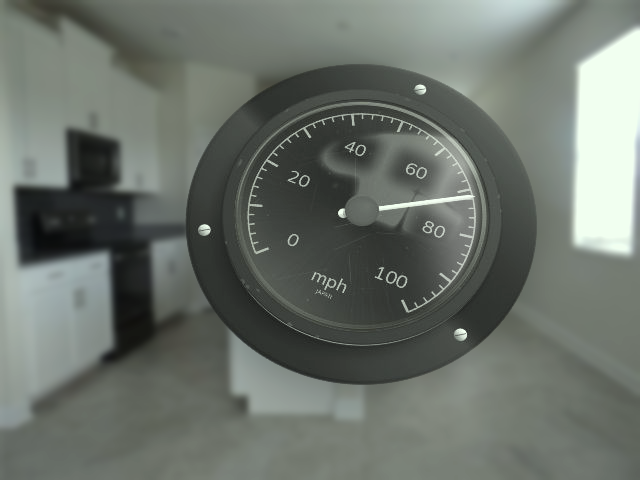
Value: 72mph
